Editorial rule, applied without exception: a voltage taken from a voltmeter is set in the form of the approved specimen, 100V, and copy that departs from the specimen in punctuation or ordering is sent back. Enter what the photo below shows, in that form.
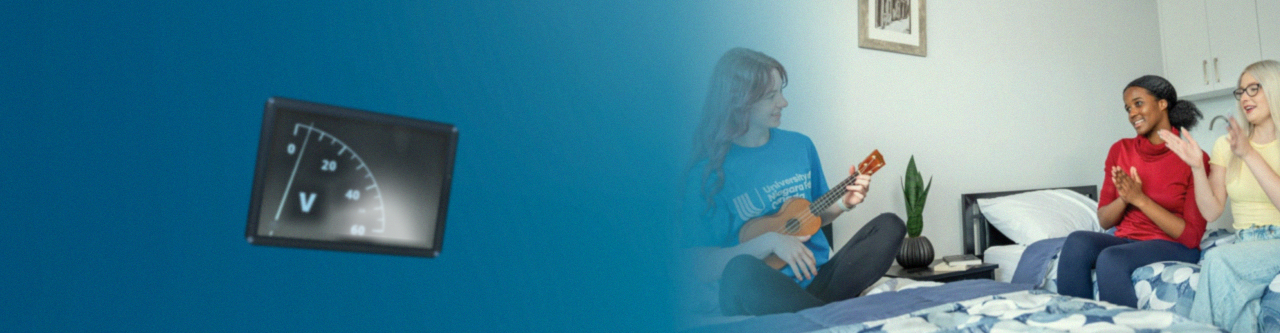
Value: 5V
